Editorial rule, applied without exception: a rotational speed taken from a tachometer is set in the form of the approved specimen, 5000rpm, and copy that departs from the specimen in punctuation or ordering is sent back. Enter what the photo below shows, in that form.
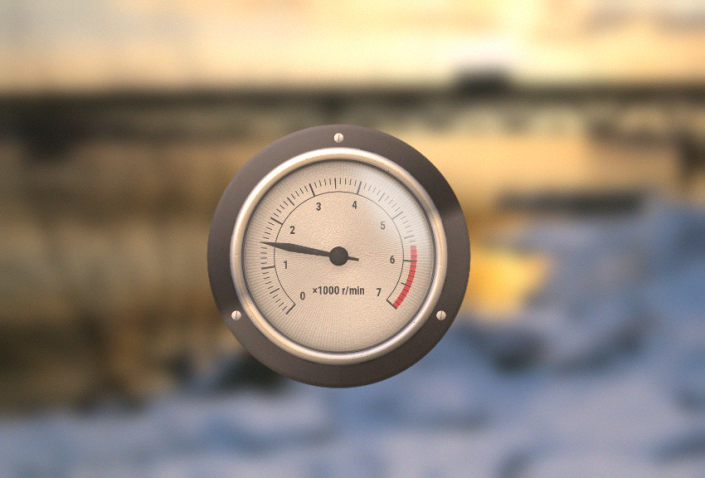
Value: 1500rpm
